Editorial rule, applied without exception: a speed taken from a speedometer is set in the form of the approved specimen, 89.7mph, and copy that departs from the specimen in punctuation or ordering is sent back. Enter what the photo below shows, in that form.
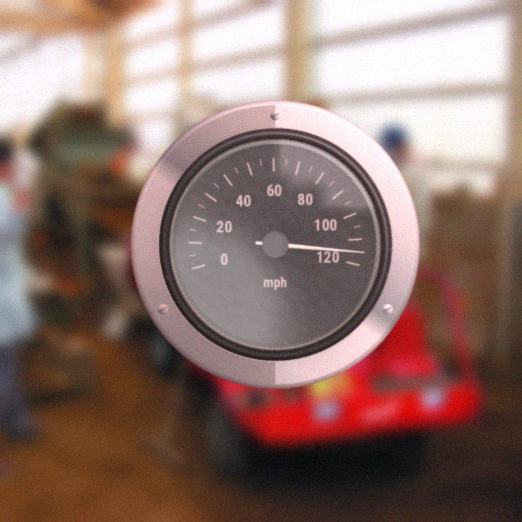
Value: 115mph
